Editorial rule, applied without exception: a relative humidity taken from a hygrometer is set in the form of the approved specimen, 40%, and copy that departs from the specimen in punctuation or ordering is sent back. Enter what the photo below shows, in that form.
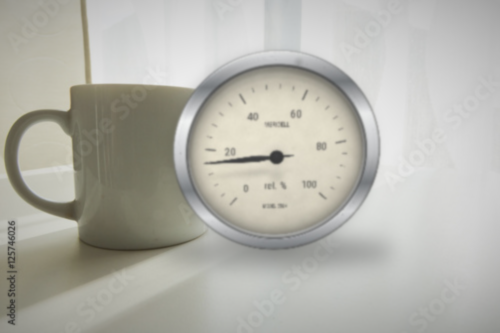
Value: 16%
